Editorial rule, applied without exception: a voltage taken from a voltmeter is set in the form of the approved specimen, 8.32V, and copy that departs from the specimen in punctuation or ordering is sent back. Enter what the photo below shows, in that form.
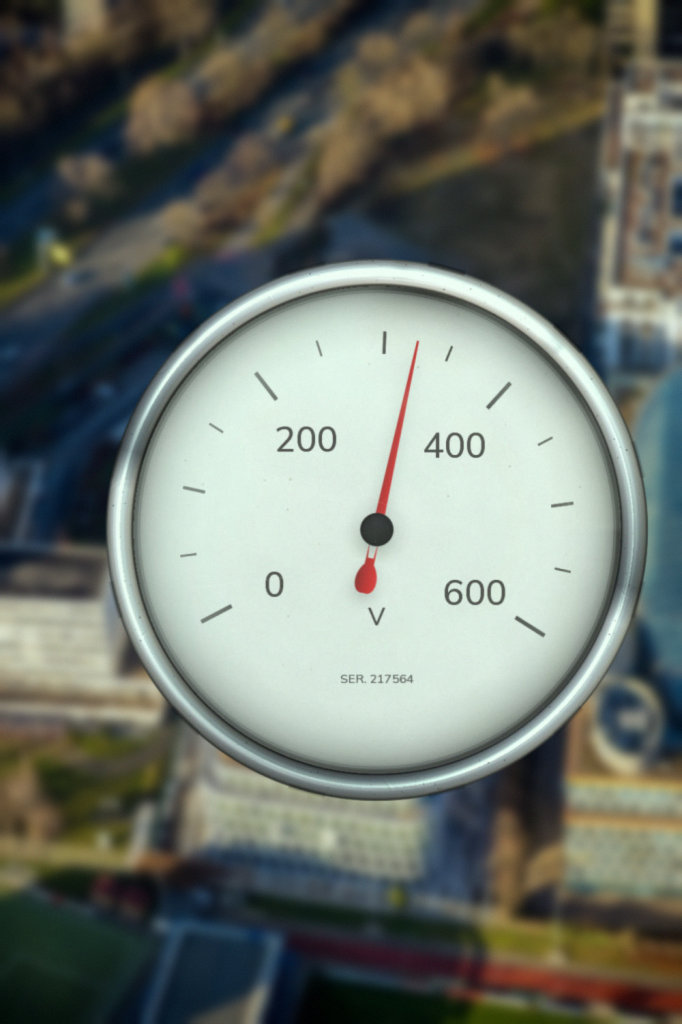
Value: 325V
